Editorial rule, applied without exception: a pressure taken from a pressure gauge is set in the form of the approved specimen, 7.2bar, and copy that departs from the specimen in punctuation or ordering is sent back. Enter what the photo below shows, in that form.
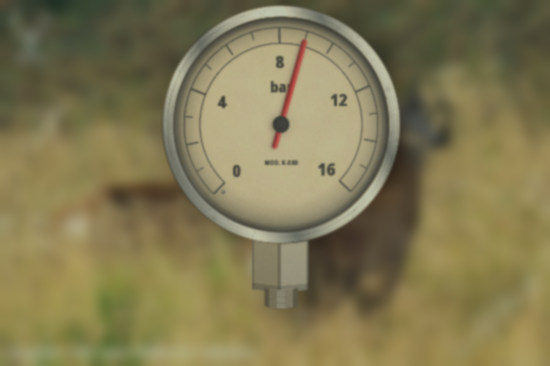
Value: 9bar
